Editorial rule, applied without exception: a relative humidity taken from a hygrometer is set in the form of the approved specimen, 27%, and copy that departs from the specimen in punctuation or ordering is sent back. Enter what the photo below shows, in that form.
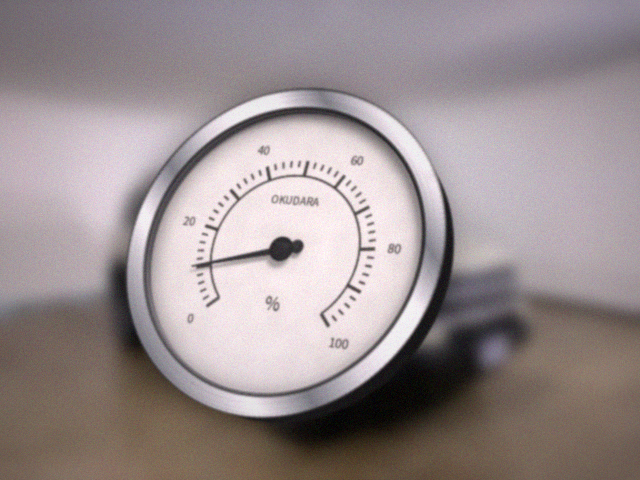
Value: 10%
